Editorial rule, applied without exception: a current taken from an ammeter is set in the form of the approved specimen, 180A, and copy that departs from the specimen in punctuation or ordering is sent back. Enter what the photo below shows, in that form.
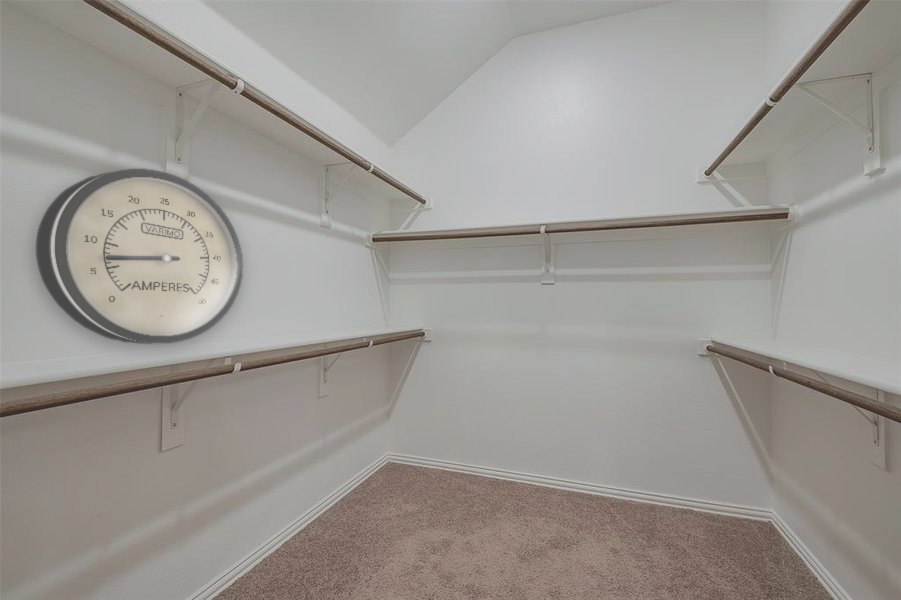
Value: 7A
